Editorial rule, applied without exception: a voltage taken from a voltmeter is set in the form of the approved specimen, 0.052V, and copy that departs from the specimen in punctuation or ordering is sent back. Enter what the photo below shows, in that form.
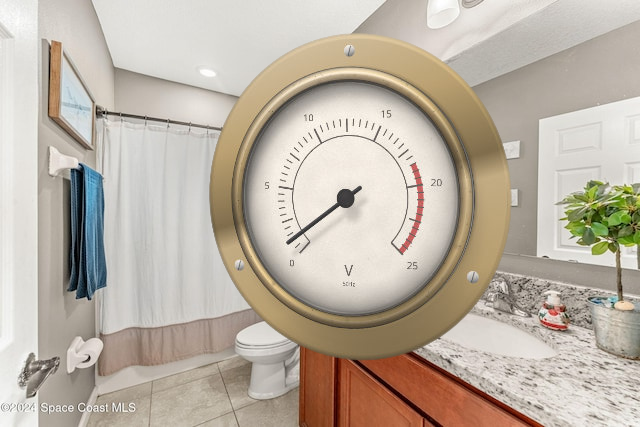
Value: 1V
